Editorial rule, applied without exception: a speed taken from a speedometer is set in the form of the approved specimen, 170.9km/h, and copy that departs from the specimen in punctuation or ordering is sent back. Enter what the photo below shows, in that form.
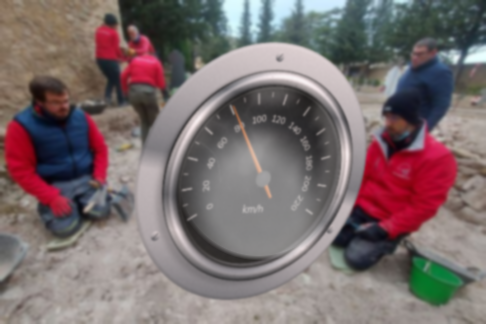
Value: 80km/h
